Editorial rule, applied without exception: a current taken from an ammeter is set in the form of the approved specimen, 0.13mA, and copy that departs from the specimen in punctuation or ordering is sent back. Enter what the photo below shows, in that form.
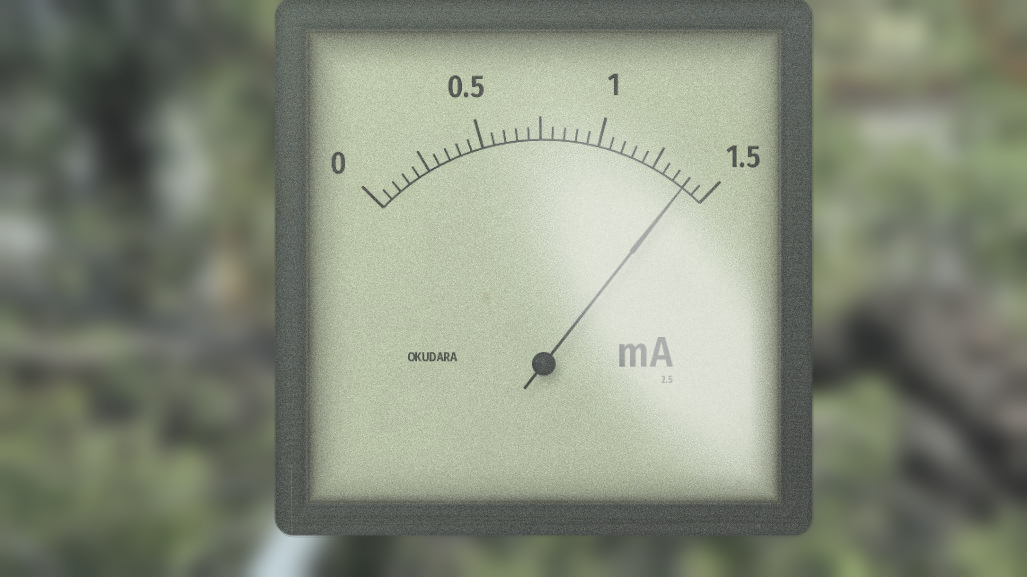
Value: 1.4mA
